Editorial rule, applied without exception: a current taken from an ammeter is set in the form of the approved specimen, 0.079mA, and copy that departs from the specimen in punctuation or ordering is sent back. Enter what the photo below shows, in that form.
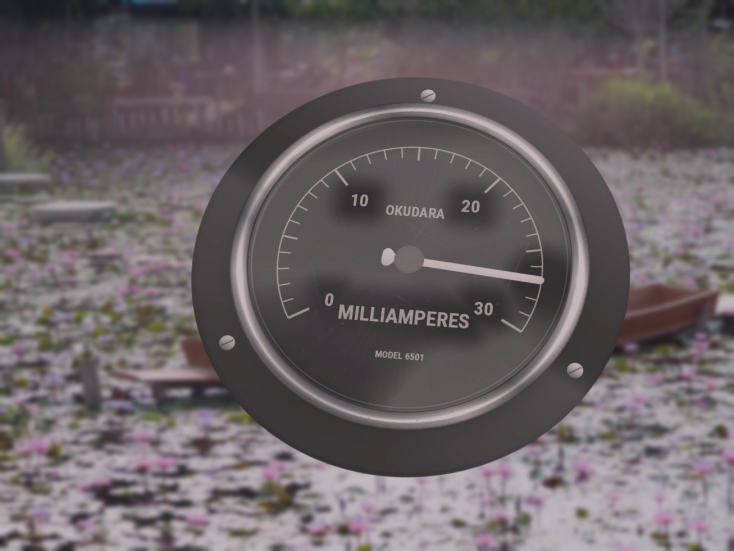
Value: 27mA
